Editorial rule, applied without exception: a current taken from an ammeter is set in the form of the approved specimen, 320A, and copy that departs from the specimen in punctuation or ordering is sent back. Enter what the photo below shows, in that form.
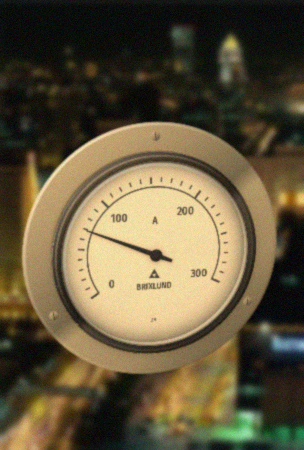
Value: 70A
